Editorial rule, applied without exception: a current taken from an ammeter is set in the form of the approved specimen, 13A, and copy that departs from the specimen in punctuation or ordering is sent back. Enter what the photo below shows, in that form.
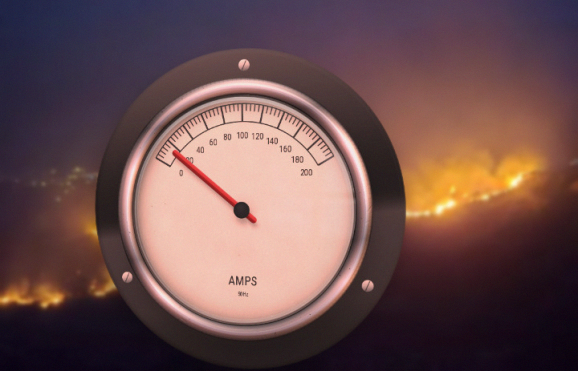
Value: 16A
